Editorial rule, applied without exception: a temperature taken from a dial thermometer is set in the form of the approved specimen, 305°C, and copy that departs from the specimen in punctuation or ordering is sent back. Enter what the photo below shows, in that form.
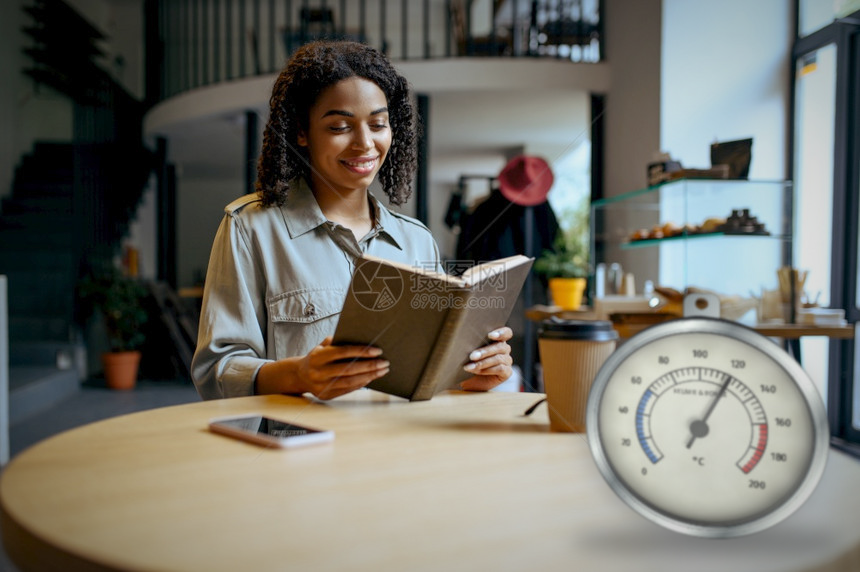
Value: 120°C
